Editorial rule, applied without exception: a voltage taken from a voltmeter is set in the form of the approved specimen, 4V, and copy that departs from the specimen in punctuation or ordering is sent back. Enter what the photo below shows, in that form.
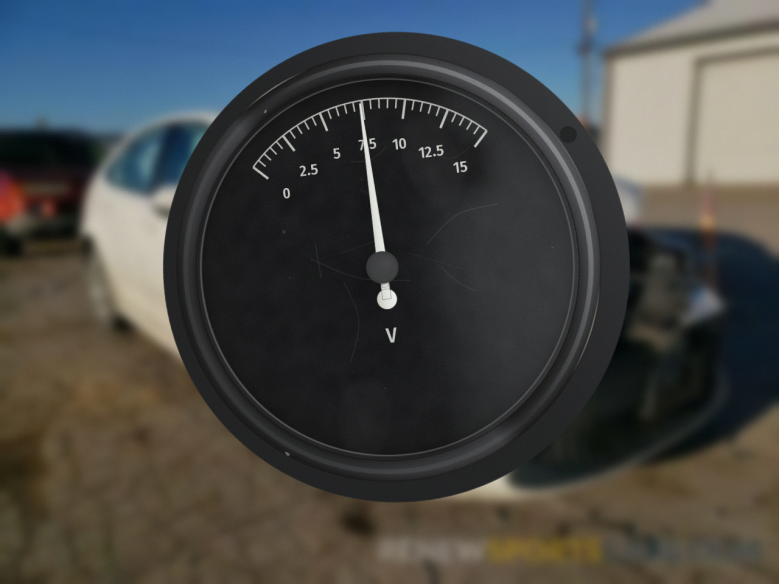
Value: 7.5V
